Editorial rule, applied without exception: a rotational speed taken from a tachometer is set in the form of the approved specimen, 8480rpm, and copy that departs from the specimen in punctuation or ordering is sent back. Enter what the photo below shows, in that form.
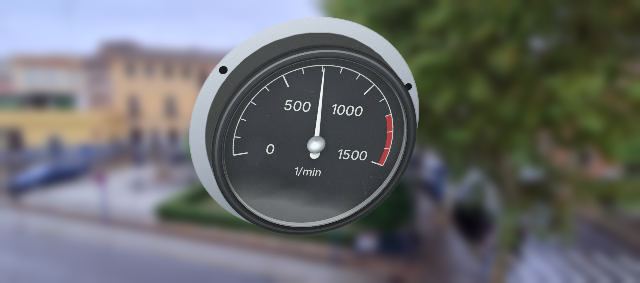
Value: 700rpm
